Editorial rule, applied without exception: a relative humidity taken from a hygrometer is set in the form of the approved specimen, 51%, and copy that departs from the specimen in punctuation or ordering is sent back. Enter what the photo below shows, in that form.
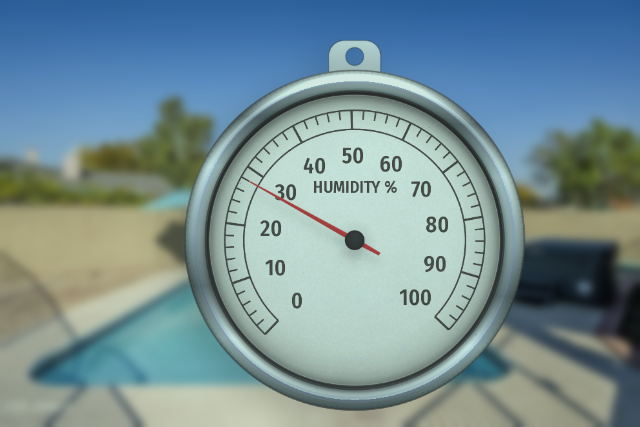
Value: 28%
